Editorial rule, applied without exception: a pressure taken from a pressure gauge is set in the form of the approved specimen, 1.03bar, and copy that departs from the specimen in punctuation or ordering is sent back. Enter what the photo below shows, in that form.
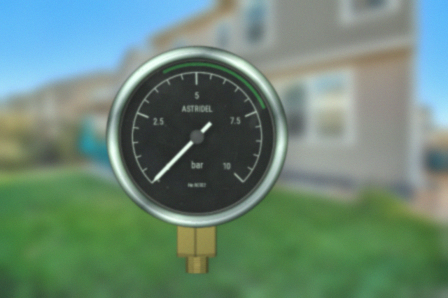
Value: 0bar
